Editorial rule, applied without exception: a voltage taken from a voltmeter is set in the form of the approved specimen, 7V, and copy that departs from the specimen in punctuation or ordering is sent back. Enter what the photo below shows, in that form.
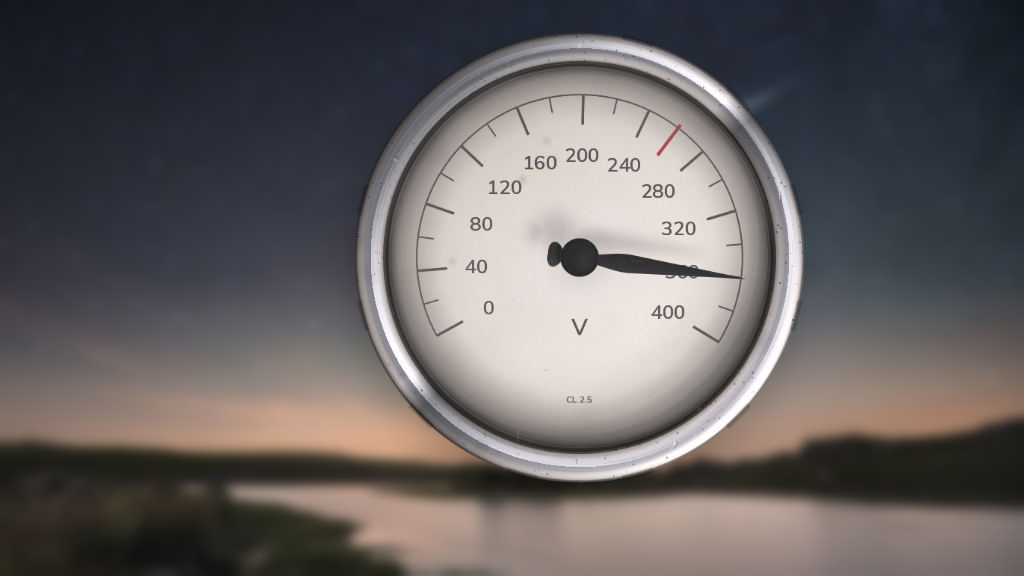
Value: 360V
